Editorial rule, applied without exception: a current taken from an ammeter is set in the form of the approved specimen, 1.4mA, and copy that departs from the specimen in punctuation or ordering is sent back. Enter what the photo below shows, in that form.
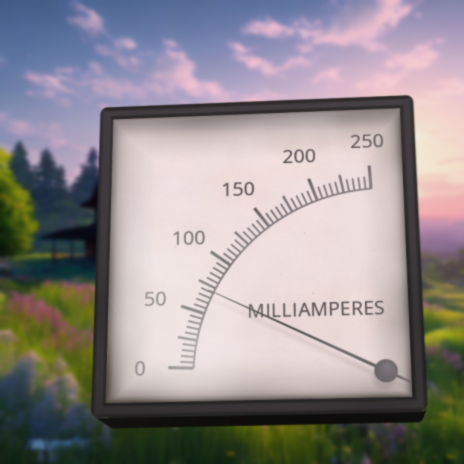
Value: 70mA
